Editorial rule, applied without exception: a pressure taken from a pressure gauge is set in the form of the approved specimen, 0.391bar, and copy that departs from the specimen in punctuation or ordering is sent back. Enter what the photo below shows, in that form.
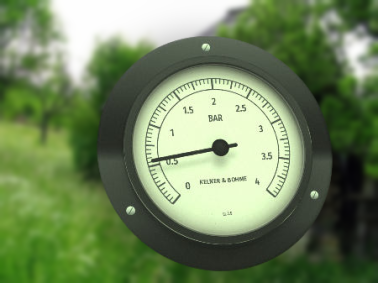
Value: 0.55bar
